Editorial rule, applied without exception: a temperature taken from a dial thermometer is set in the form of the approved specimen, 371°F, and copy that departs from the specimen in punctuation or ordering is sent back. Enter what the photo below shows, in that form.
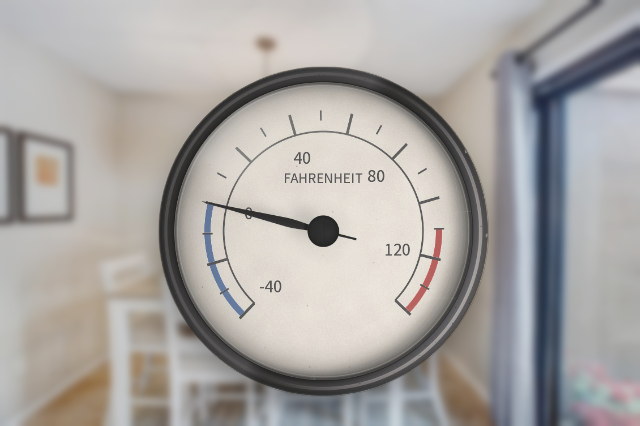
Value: 0°F
